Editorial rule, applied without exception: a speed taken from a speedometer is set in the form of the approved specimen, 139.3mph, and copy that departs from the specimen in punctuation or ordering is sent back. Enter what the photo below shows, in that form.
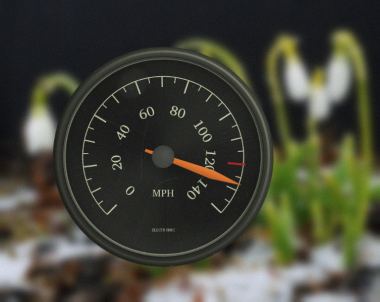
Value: 127.5mph
